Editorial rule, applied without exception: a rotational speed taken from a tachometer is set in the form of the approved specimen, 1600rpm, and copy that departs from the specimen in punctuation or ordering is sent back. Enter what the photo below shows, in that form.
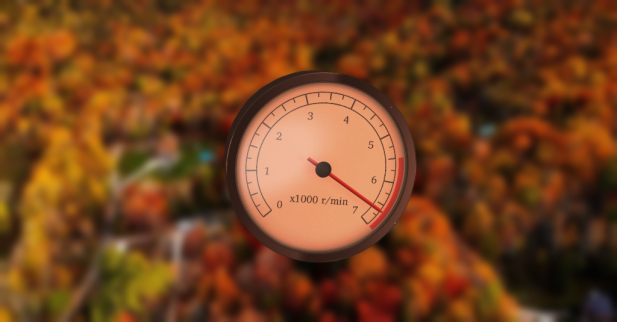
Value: 6625rpm
